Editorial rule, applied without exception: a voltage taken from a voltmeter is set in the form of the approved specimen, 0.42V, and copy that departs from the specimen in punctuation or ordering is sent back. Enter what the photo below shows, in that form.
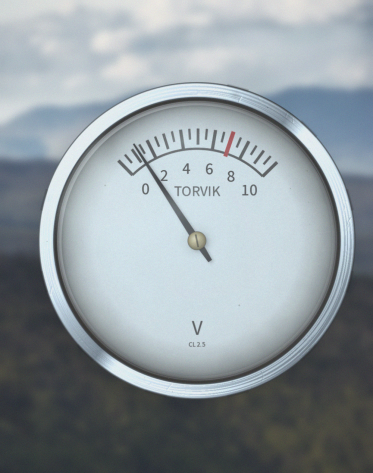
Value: 1.25V
